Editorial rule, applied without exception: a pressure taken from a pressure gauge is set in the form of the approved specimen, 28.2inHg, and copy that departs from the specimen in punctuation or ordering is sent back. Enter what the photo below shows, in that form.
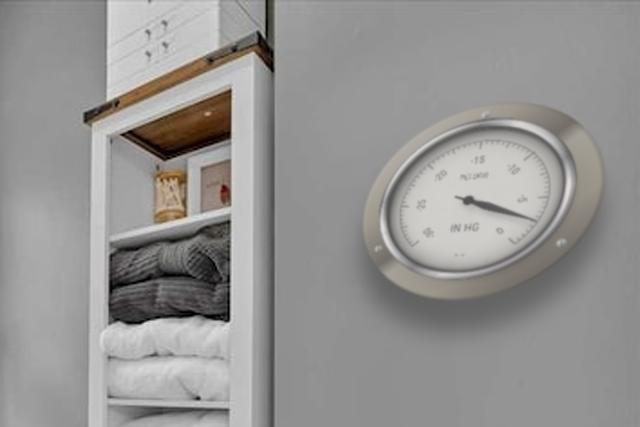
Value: -2.5inHg
